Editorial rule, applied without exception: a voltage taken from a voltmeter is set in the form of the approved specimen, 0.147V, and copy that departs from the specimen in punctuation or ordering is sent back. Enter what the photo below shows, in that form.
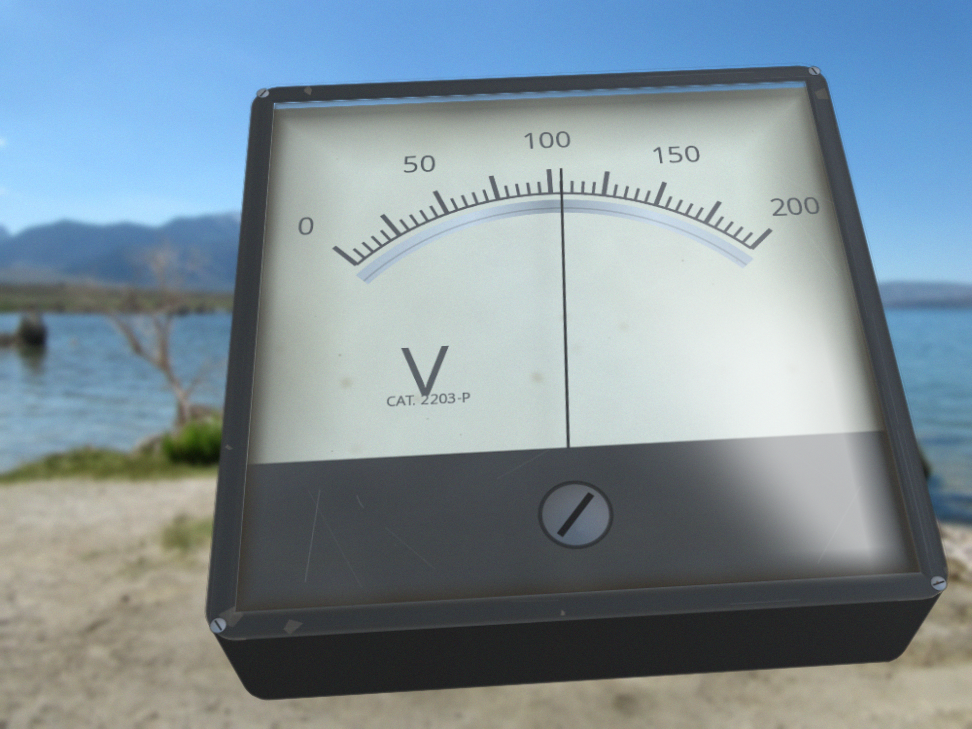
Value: 105V
